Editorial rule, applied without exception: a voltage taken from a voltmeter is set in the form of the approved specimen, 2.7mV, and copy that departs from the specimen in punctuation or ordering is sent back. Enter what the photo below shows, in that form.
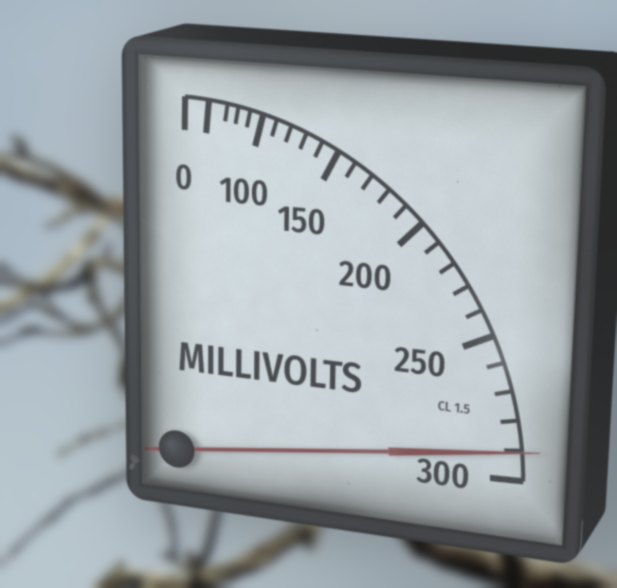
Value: 290mV
